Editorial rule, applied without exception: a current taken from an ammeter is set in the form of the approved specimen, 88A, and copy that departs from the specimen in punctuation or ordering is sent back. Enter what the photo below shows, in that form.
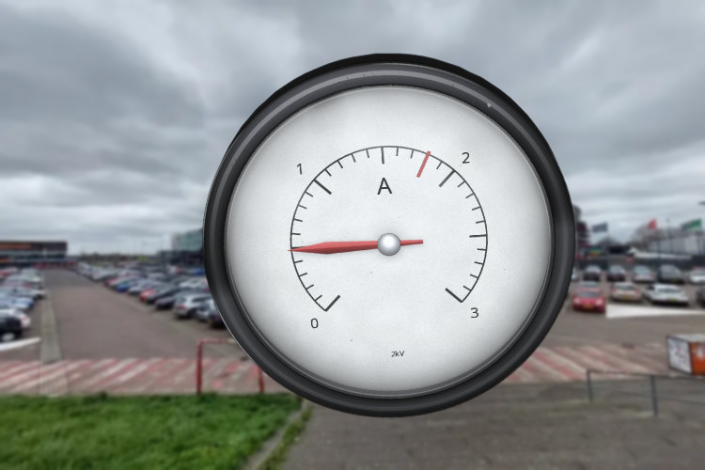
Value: 0.5A
